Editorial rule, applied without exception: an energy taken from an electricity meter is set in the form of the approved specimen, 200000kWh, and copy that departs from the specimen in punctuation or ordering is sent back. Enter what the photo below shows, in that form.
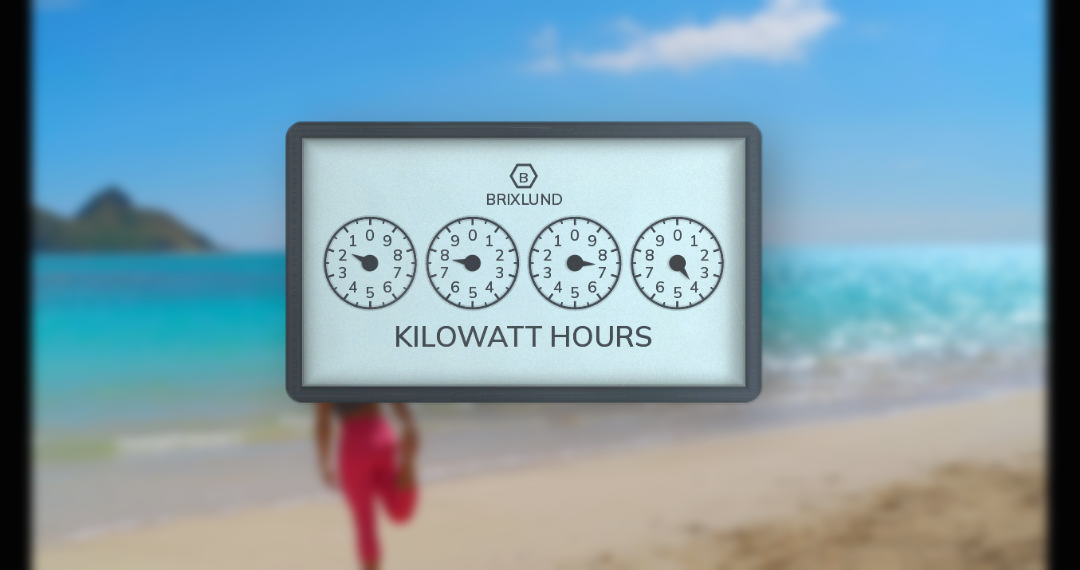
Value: 1774kWh
